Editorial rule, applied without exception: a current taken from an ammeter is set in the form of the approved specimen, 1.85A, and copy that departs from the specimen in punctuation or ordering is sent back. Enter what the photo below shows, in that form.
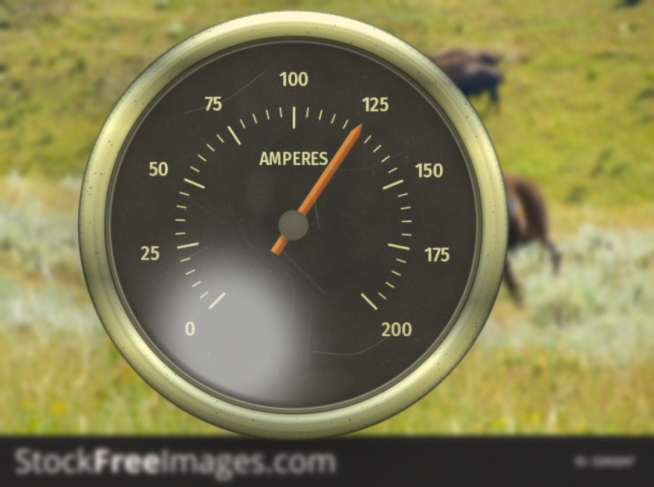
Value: 125A
